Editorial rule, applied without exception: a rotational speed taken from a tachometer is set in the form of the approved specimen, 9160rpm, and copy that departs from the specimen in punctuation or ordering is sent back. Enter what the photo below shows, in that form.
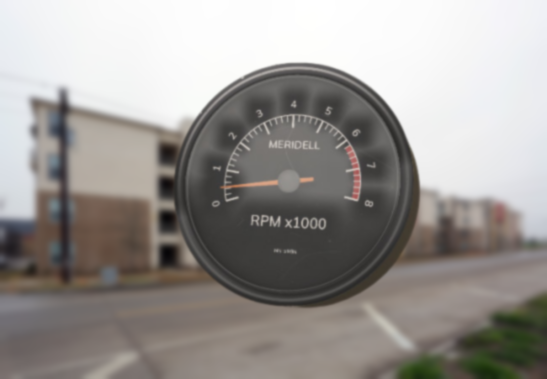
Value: 400rpm
